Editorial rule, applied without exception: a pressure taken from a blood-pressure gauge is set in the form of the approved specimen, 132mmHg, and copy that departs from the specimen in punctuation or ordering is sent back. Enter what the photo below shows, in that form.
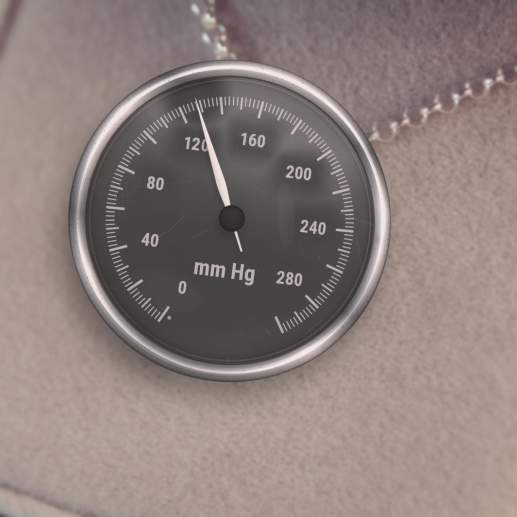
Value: 128mmHg
